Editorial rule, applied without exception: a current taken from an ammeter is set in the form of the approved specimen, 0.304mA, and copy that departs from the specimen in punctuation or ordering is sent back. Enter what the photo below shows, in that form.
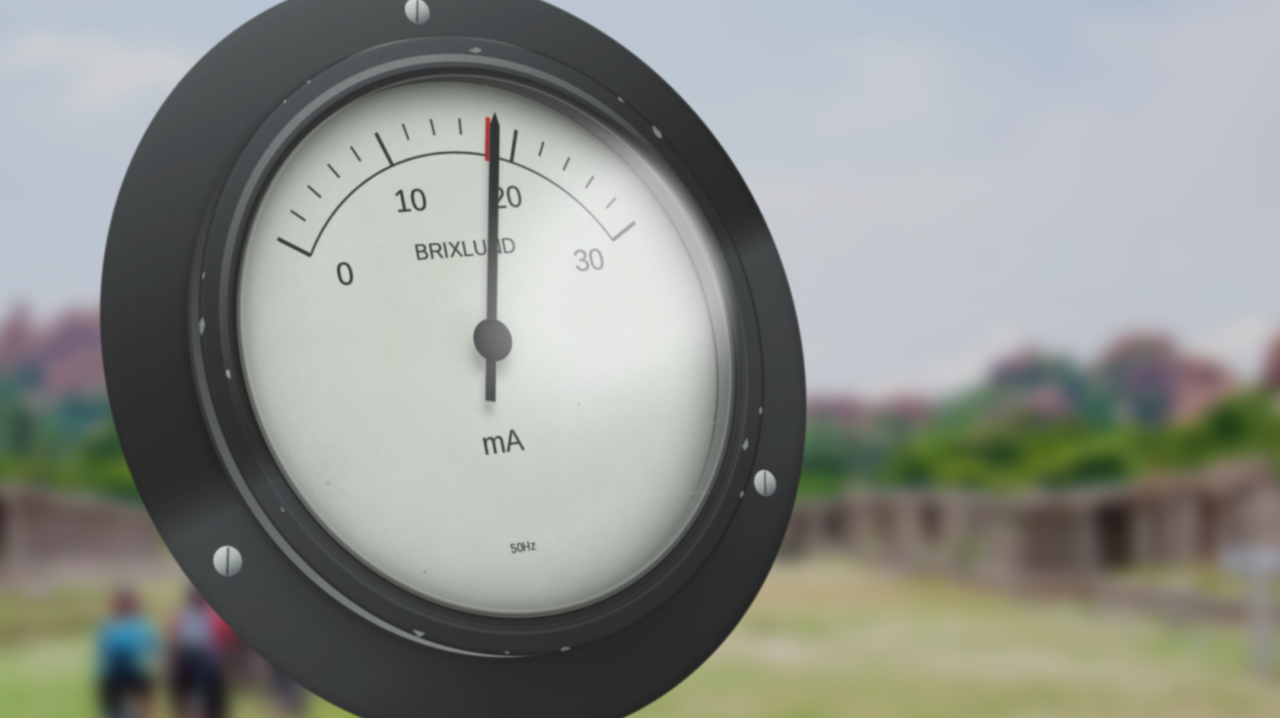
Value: 18mA
